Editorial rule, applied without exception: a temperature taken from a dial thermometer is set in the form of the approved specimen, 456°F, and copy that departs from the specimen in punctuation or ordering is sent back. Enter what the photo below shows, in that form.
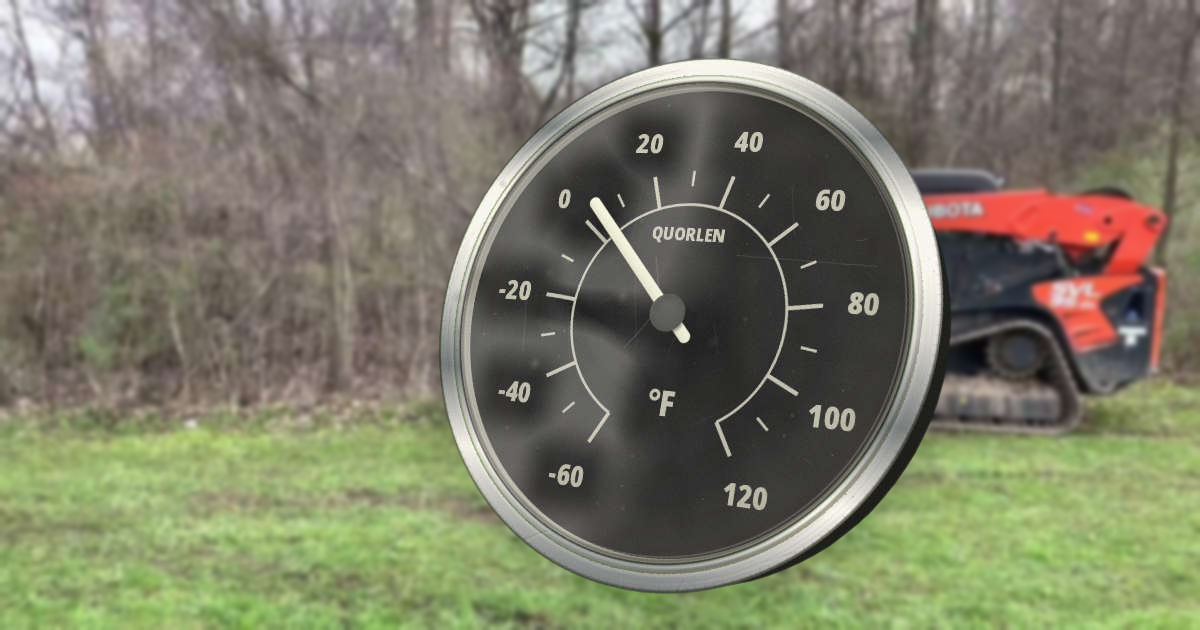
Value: 5°F
